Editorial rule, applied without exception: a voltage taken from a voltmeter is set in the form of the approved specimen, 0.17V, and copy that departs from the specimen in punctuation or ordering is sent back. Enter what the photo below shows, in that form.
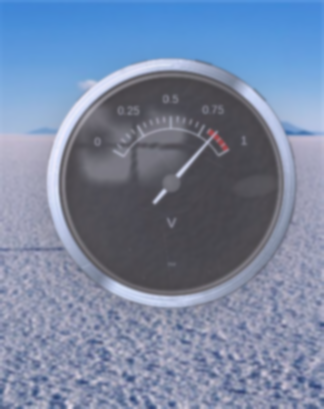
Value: 0.85V
